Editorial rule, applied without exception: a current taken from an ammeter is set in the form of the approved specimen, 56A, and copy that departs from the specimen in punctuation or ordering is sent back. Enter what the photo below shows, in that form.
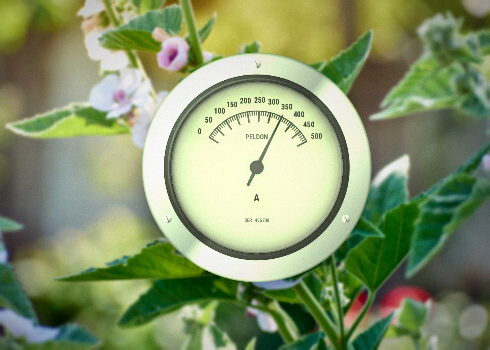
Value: 350A
